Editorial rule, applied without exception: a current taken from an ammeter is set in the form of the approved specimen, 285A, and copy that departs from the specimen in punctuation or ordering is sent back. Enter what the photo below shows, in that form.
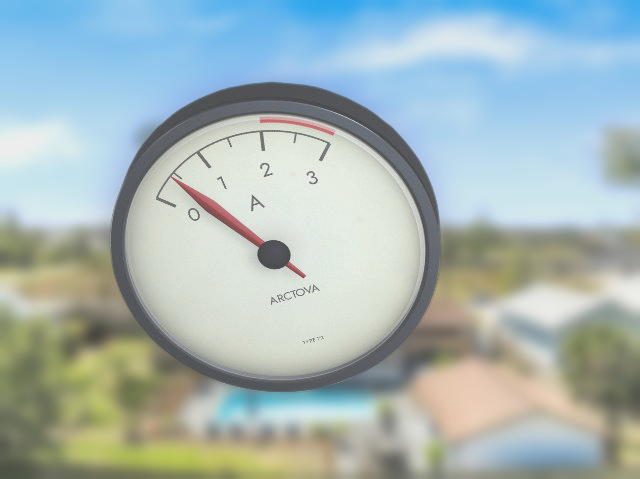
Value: 0.5A
